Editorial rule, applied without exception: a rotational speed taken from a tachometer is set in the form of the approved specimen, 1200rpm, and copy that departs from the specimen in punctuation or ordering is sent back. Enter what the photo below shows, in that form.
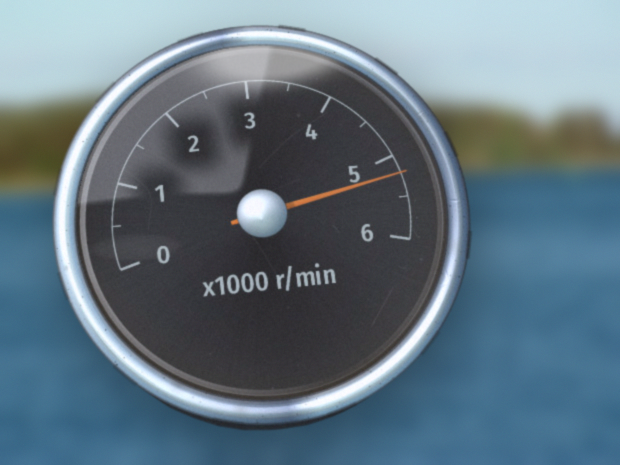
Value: 5250rpm
